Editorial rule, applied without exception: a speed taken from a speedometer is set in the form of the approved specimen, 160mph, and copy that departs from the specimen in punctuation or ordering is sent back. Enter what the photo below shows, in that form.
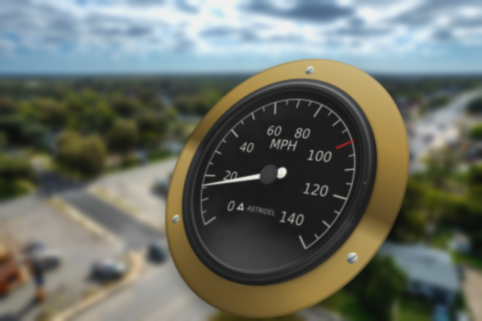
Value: 15mph
